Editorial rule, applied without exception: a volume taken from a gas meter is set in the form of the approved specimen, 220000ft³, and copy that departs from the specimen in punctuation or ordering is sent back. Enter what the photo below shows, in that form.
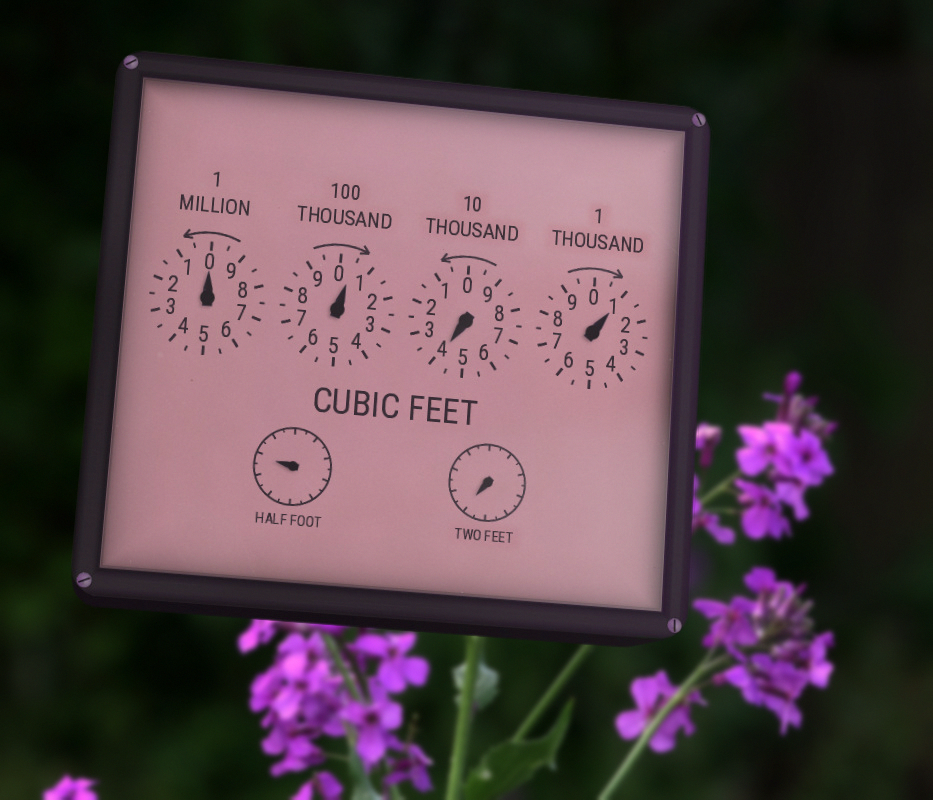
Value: 4100ft³
